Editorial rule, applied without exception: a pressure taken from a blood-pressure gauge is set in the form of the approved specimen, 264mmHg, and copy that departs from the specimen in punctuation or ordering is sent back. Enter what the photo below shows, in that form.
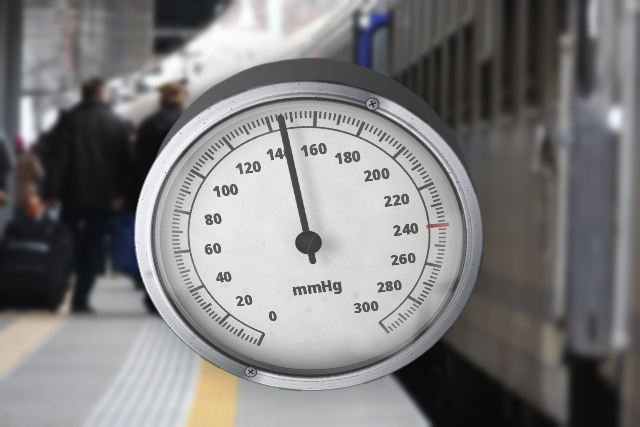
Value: 146mmHg
